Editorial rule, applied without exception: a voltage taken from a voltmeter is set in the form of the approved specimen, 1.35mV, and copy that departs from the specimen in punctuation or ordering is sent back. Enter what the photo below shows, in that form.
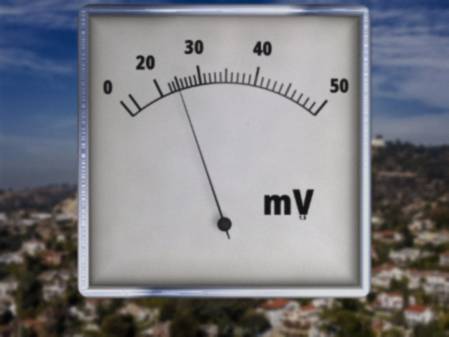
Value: 25mV
